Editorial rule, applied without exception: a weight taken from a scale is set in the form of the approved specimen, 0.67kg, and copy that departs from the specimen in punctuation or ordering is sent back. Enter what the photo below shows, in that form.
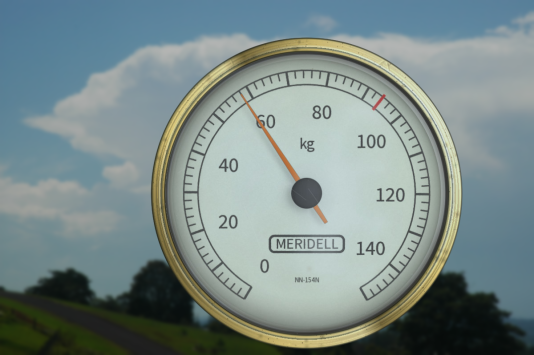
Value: 58kg
